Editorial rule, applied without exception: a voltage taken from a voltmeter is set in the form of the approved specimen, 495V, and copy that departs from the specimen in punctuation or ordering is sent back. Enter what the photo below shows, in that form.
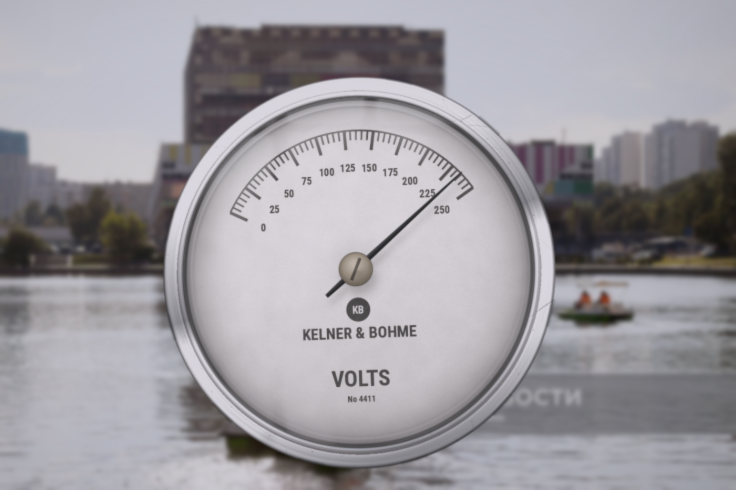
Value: 235V
